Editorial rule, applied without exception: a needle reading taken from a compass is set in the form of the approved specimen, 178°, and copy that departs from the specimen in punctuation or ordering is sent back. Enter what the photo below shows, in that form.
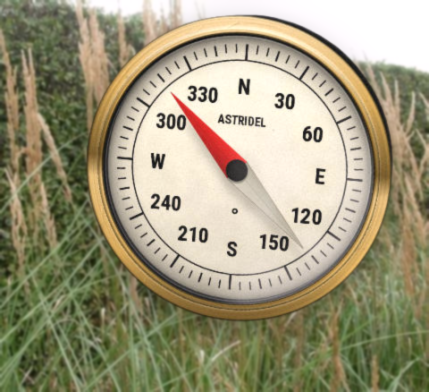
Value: 315°
